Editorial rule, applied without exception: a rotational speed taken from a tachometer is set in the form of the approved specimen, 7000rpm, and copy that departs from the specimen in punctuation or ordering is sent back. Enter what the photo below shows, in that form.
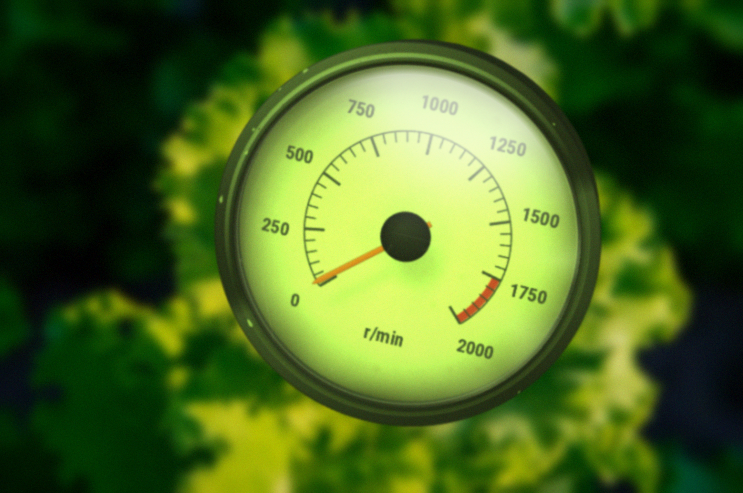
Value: 25rpm
